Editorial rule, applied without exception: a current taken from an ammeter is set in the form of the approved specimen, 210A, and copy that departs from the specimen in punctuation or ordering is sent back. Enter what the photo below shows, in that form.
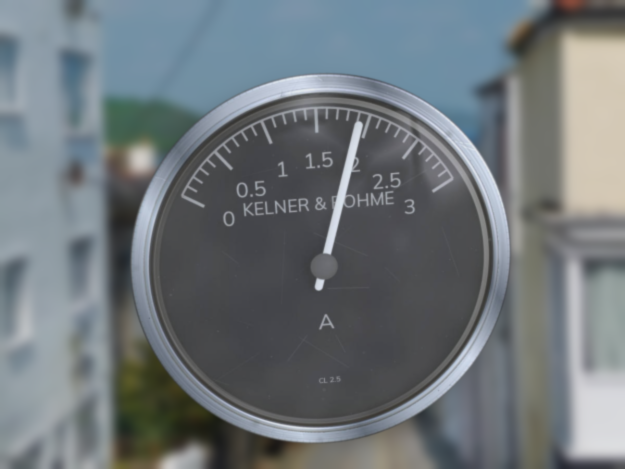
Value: 1.9A
